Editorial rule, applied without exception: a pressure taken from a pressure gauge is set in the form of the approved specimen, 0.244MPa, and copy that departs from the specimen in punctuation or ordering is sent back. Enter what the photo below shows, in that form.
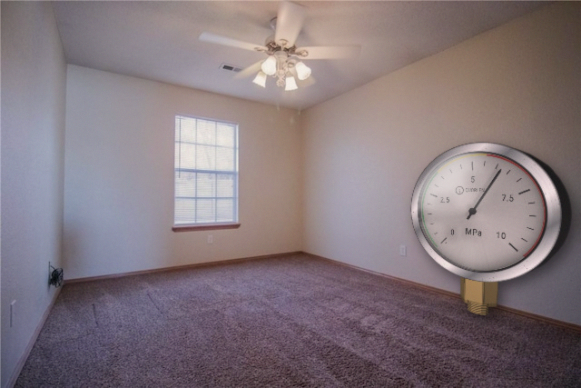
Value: 6.25MPa
